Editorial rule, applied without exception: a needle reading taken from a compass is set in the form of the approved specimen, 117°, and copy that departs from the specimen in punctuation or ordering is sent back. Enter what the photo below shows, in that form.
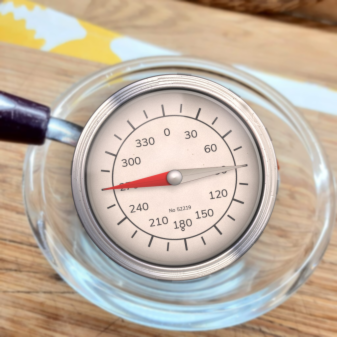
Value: 270°
